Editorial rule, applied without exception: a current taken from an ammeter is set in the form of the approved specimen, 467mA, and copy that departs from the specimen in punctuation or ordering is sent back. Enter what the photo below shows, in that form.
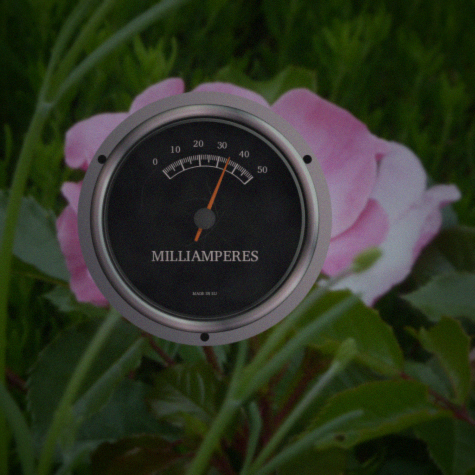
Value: 35mA
